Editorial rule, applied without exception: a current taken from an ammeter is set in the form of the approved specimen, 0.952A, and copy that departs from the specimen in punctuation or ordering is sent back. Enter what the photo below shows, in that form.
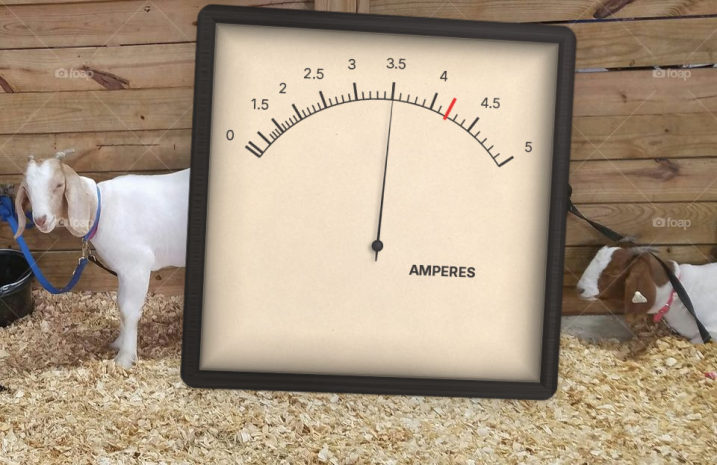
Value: 3.5A
